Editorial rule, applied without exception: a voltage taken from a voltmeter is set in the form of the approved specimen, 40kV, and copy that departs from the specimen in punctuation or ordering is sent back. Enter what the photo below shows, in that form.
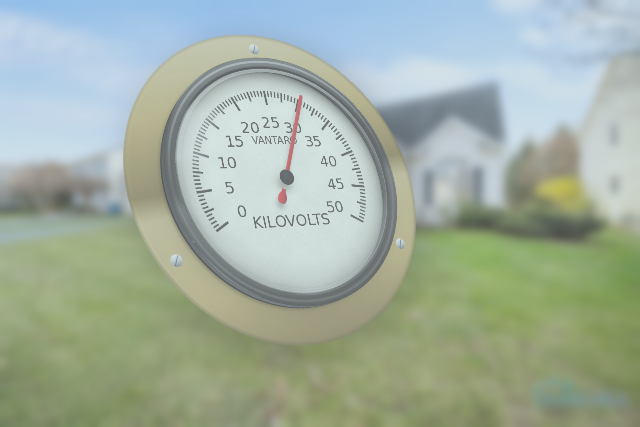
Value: 30kV
